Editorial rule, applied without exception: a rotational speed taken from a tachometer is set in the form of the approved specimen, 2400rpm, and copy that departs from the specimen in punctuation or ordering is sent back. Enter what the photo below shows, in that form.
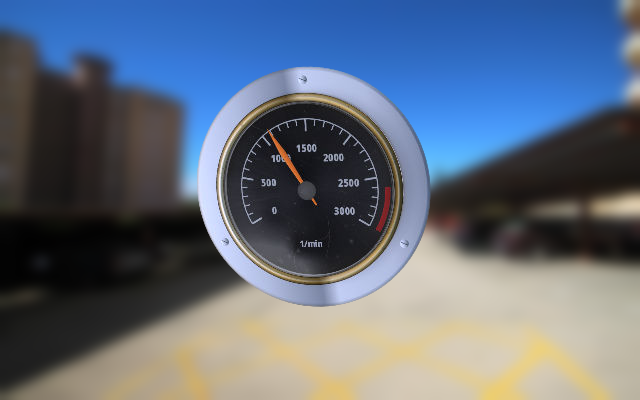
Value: 1100rpm
